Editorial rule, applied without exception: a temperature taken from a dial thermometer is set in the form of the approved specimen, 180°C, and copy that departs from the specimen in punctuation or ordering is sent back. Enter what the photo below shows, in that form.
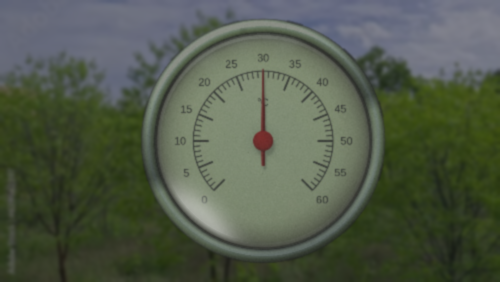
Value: 30°C
